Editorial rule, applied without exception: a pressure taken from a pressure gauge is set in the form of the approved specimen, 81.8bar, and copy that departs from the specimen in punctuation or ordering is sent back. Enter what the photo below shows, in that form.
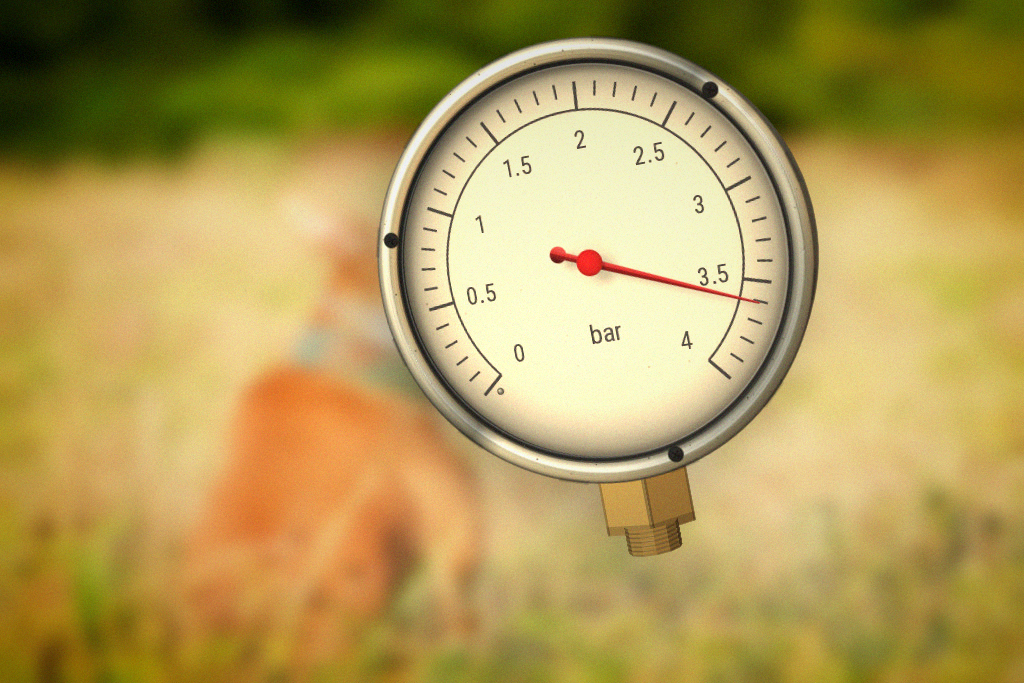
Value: 3.6bar
